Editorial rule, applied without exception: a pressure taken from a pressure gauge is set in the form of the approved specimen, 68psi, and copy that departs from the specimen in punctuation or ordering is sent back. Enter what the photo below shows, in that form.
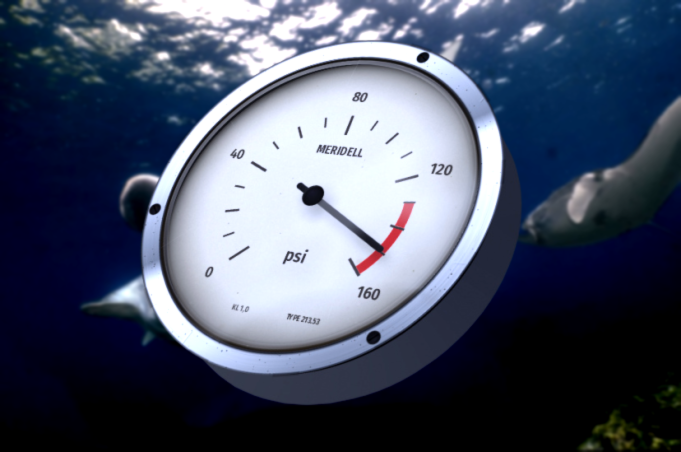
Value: 150psi
